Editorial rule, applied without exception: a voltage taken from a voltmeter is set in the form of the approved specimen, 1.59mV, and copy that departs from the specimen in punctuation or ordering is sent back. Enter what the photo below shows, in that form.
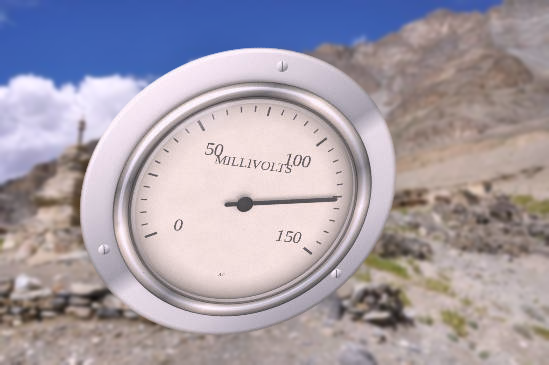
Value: 125mV
